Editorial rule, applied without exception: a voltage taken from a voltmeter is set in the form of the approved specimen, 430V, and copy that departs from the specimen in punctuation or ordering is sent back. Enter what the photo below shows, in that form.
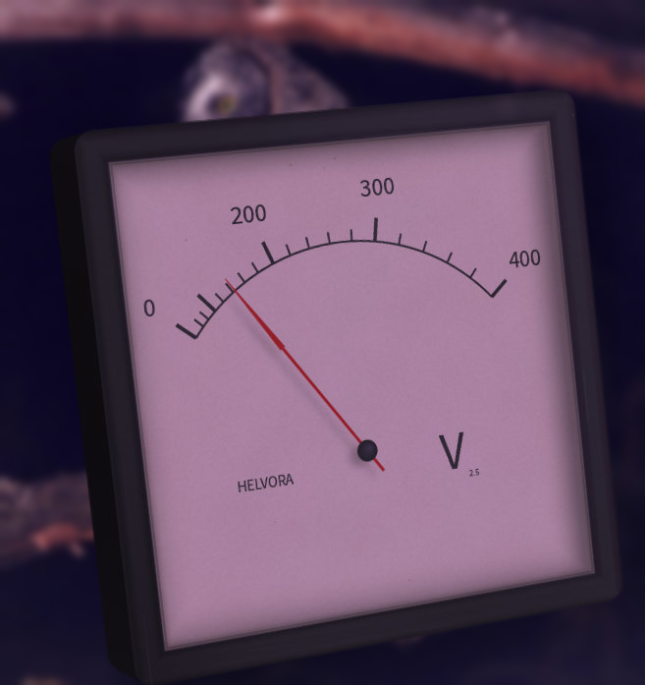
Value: 140V
